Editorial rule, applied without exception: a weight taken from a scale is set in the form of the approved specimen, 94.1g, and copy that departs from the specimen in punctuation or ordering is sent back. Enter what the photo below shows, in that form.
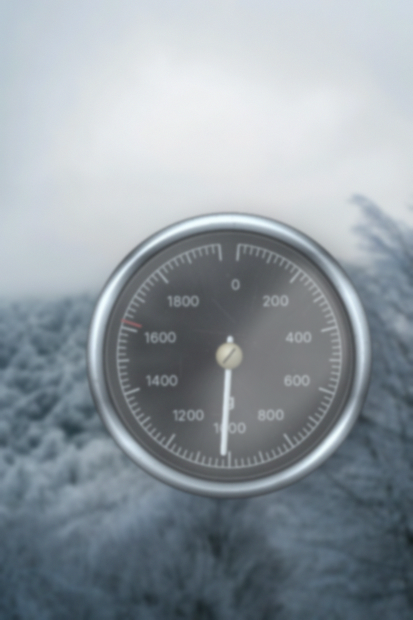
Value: 1020g
